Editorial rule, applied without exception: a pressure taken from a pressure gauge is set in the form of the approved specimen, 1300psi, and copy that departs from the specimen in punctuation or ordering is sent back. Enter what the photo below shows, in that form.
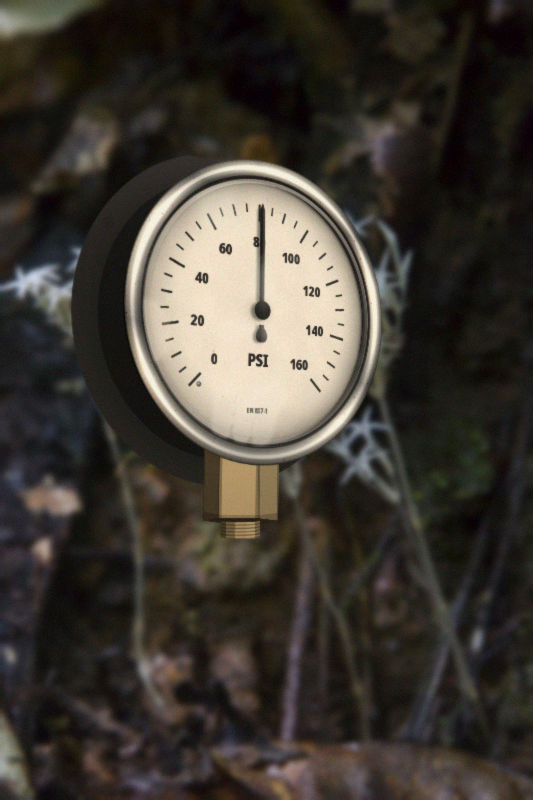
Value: 80psi
